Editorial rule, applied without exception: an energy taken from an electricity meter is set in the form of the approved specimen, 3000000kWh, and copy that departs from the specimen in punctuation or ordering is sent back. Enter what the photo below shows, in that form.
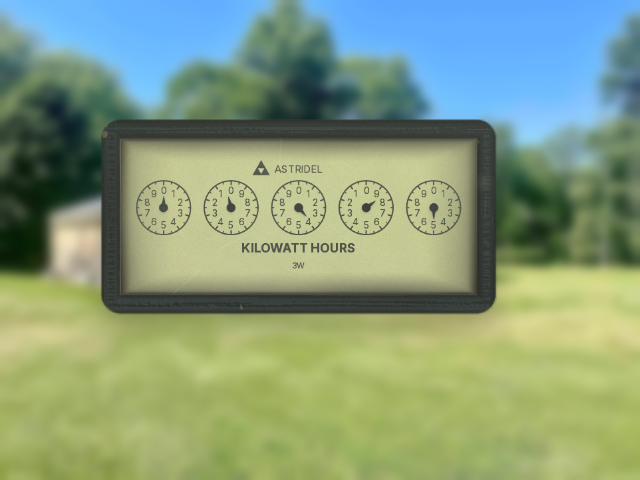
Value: 385kWh
